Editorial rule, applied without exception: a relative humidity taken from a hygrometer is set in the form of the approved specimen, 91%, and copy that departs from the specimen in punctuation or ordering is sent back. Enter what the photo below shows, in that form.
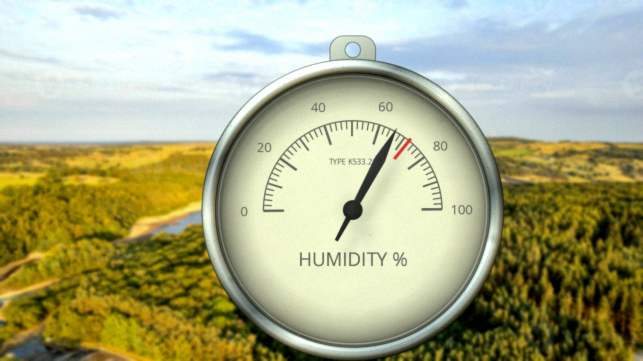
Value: 66%
